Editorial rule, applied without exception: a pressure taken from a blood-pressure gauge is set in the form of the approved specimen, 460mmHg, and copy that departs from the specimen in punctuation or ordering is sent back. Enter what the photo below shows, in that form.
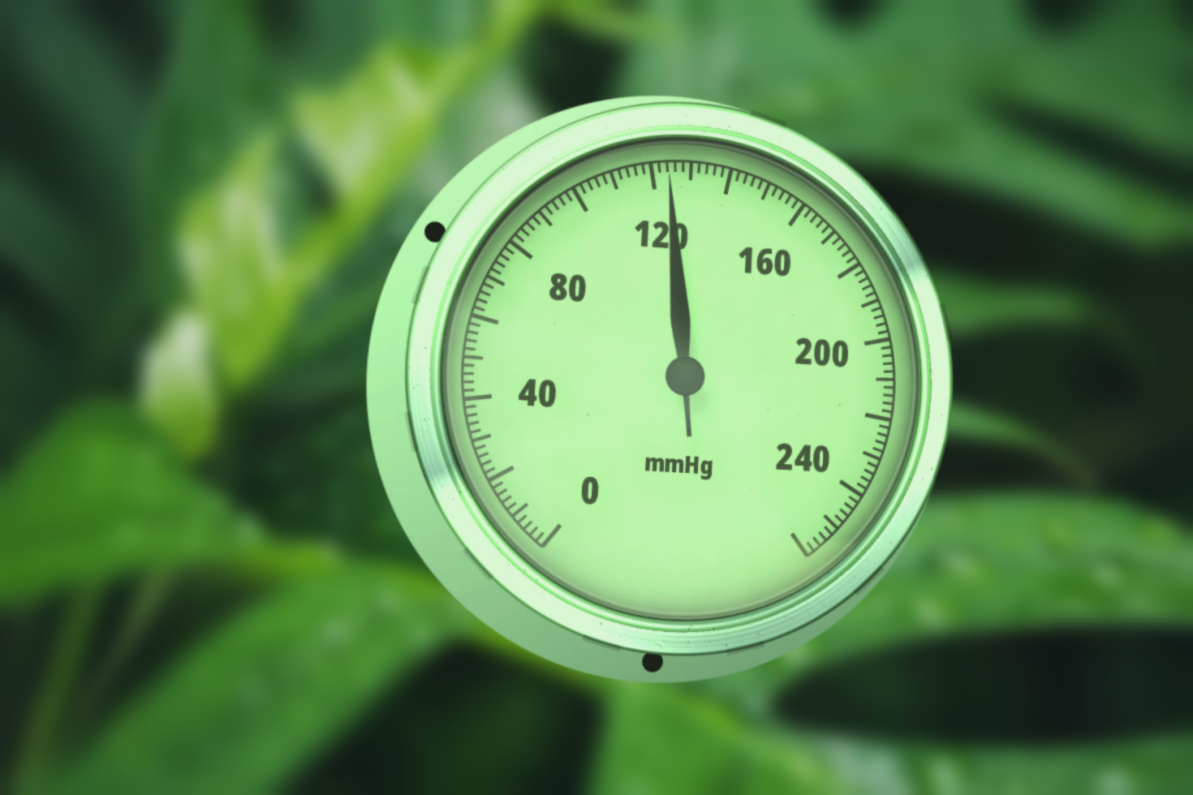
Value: 124mmHg
